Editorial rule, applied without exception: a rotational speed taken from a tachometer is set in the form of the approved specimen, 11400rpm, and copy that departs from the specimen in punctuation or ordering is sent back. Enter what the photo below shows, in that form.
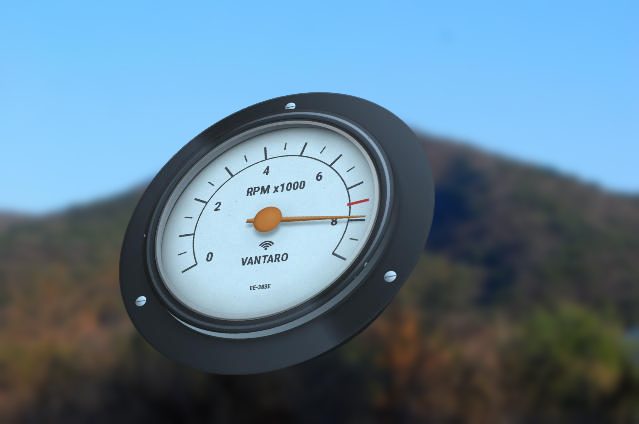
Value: 8000rpm
